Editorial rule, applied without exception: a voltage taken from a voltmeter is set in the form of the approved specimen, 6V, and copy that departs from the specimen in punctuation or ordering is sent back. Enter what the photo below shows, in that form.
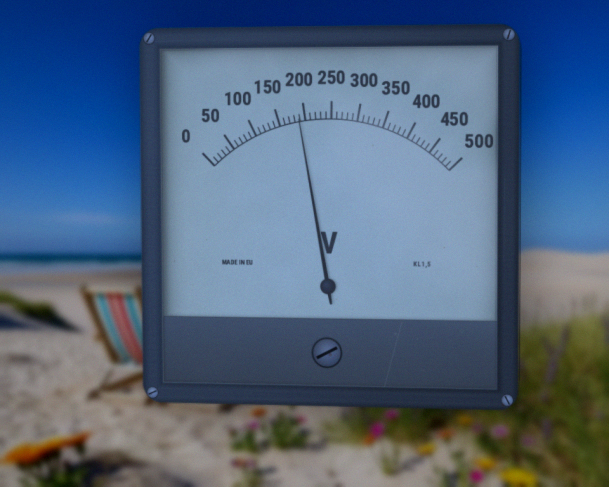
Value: 190V
